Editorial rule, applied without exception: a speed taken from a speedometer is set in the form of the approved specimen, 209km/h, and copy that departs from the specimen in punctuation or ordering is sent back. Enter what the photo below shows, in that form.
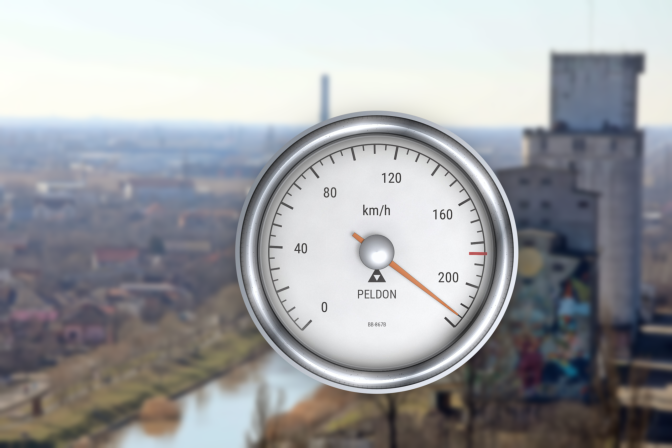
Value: 215km/h
